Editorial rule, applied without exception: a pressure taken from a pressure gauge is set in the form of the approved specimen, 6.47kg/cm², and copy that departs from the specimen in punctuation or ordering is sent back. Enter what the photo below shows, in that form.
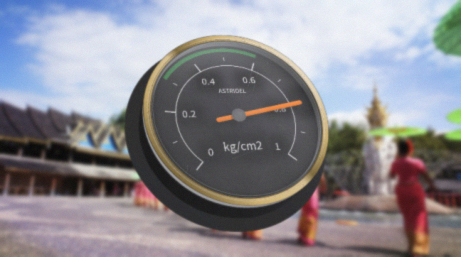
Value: 0.8kg/cm²
